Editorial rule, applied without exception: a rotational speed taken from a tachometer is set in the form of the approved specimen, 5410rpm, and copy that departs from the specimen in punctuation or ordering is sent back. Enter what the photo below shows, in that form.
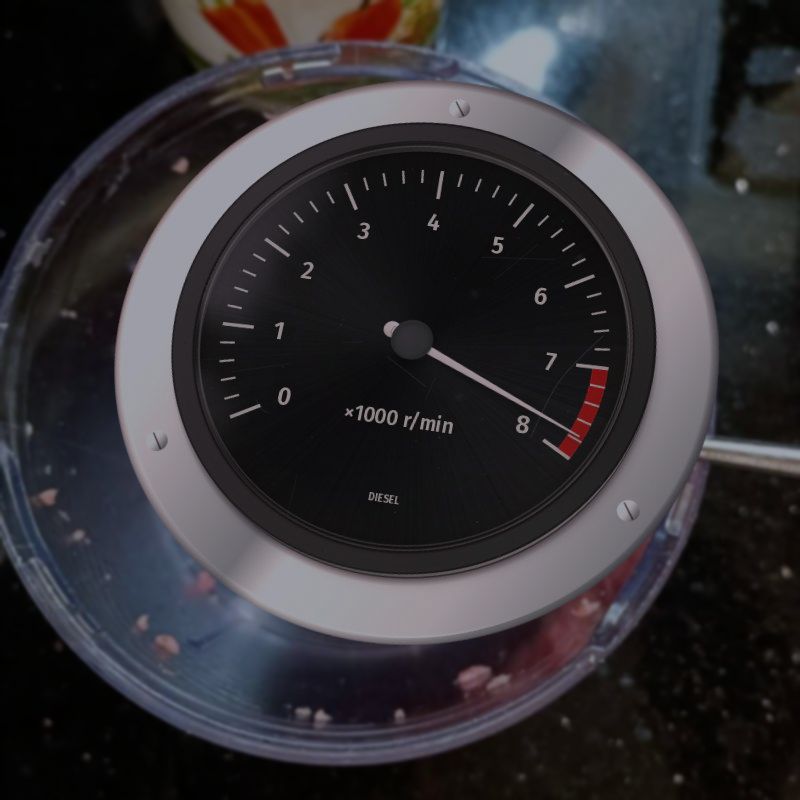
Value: 7800rpm
